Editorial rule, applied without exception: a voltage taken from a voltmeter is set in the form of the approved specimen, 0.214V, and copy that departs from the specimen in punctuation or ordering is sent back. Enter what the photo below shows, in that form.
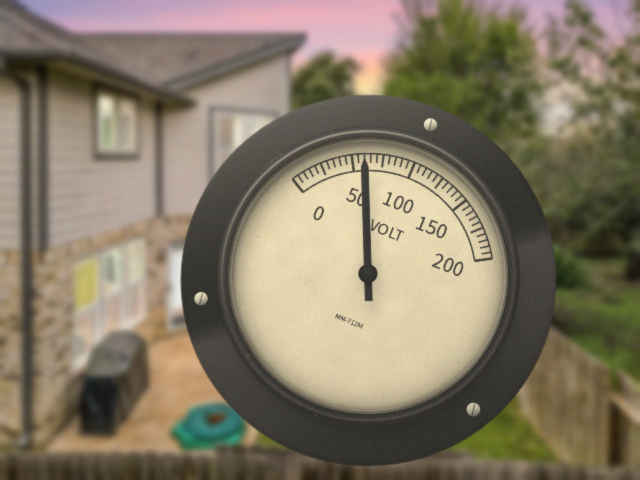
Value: 60V
